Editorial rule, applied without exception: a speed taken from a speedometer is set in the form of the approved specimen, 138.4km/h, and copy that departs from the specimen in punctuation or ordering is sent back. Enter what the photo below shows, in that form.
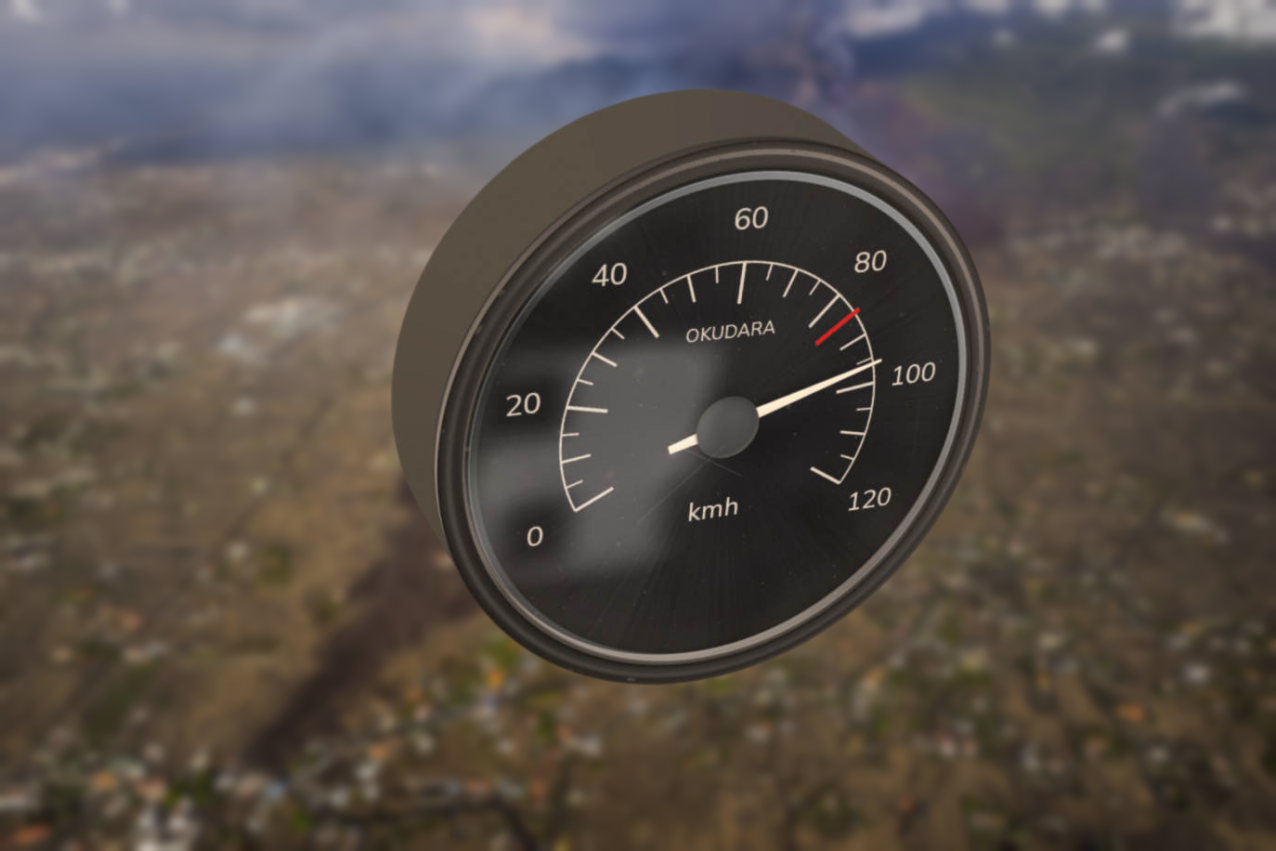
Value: 95km/h
